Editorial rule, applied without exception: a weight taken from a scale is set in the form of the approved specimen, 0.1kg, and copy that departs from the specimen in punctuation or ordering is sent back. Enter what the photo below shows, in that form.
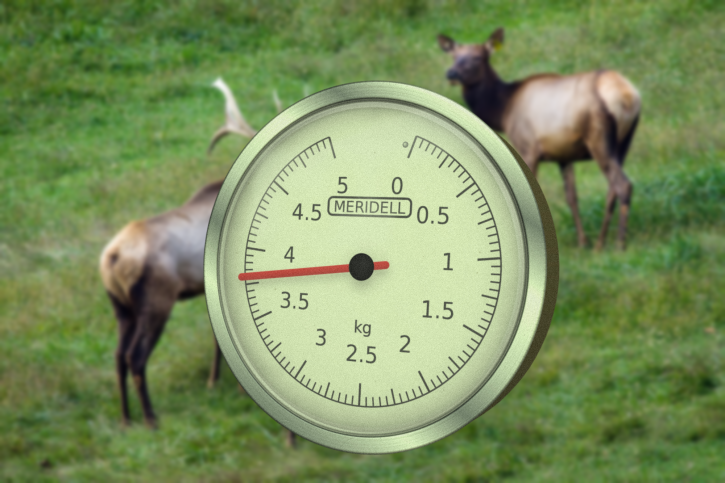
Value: 3.8kg
